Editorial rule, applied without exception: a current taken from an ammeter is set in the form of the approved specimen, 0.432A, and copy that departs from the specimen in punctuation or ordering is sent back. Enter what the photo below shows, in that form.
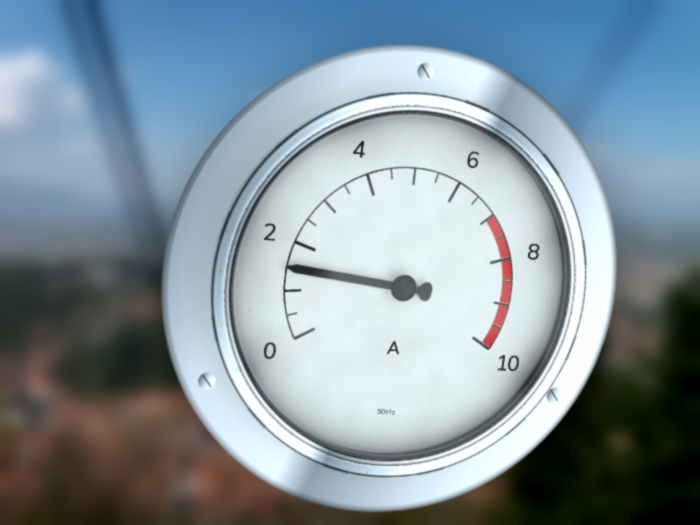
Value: 1.5A
